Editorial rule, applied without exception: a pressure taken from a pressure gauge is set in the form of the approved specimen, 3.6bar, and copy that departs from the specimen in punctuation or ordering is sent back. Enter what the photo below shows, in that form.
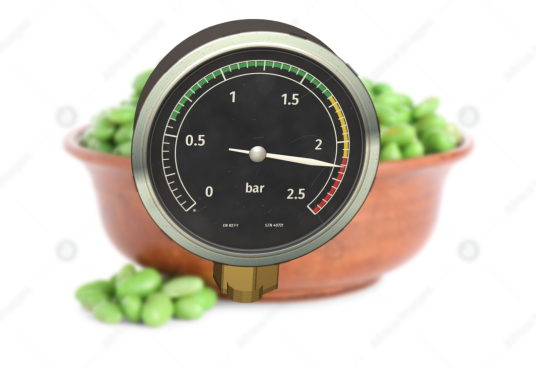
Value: 2.15bar
